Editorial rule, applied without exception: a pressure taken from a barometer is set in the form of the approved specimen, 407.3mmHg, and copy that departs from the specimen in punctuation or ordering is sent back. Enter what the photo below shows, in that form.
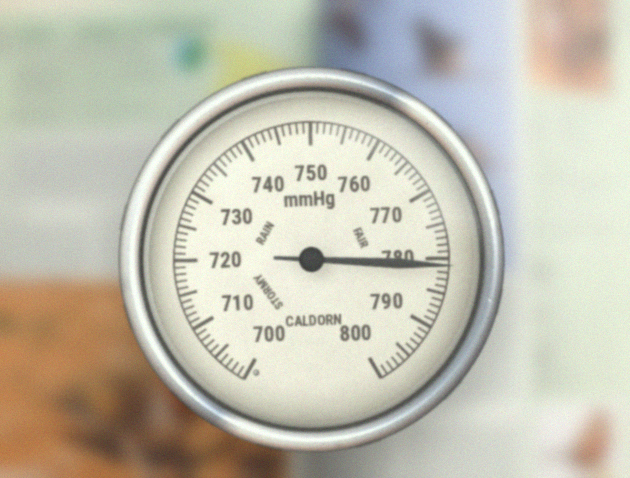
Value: 781mmHg
